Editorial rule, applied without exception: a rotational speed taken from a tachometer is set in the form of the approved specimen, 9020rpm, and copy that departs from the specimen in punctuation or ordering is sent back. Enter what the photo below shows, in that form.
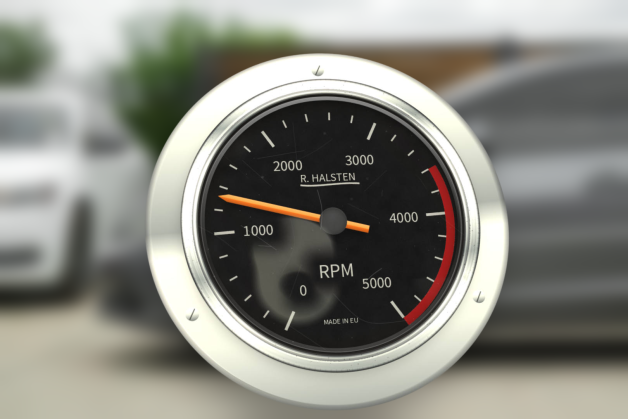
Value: 1300rpm
